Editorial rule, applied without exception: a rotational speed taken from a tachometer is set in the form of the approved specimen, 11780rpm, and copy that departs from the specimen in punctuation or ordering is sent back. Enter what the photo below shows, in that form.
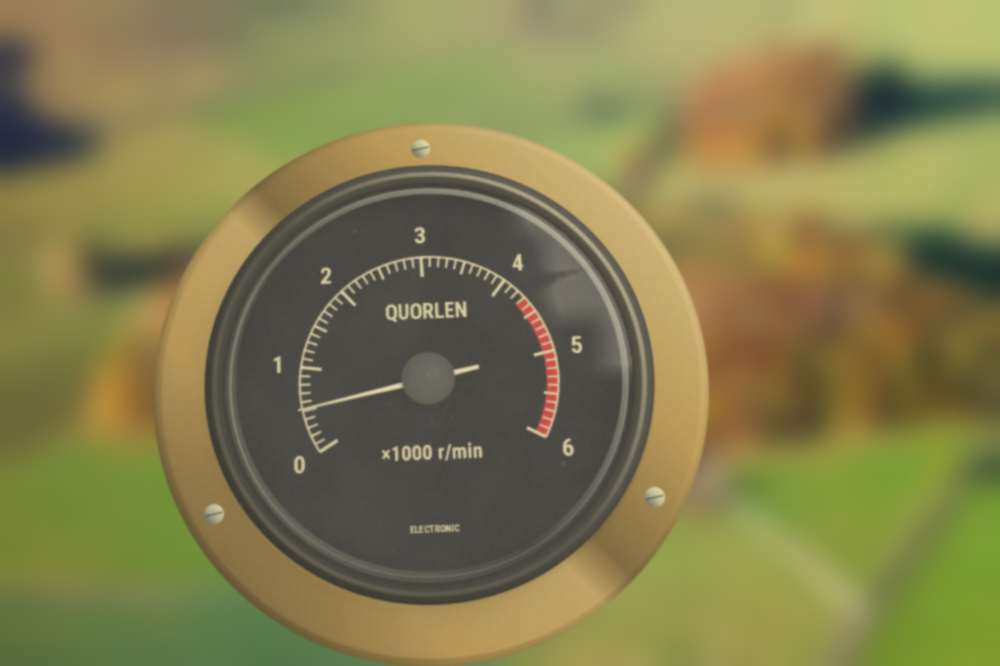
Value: 500rpm
